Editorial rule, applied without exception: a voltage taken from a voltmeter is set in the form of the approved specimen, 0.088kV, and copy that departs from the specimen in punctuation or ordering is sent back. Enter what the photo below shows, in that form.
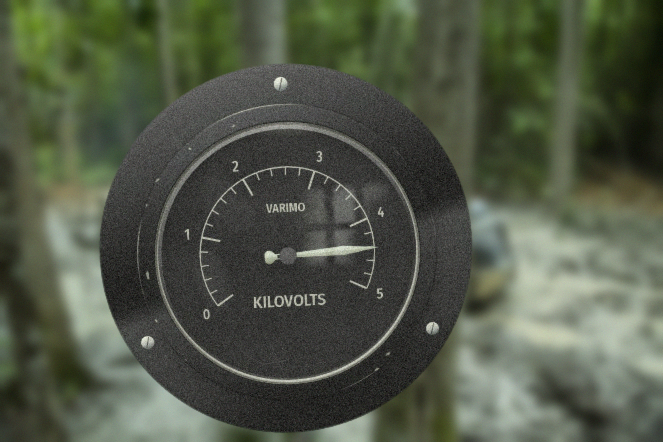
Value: 4.4kV
